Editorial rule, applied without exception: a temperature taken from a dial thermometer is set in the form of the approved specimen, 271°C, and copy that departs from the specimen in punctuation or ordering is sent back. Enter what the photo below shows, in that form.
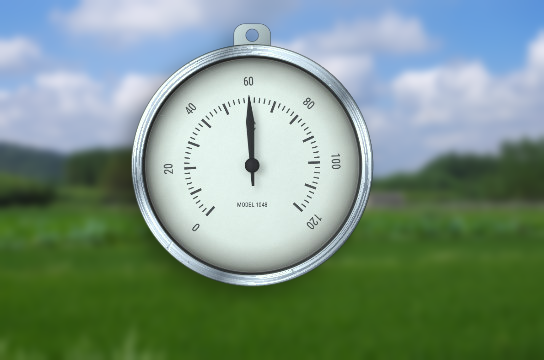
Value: 60°C
